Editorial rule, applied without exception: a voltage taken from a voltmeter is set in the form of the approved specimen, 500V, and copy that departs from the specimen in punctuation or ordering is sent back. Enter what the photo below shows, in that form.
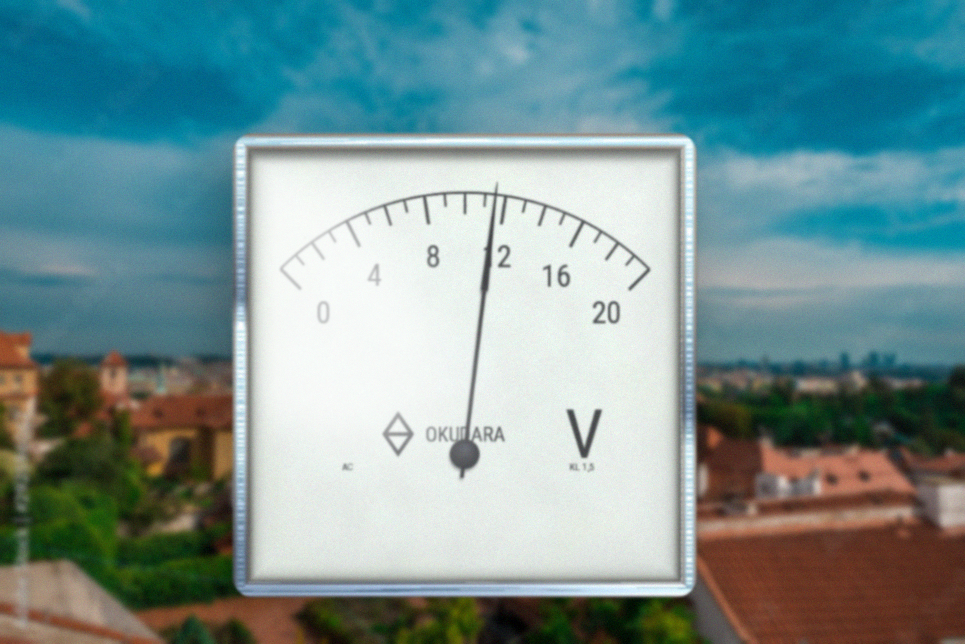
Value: 11.5V
